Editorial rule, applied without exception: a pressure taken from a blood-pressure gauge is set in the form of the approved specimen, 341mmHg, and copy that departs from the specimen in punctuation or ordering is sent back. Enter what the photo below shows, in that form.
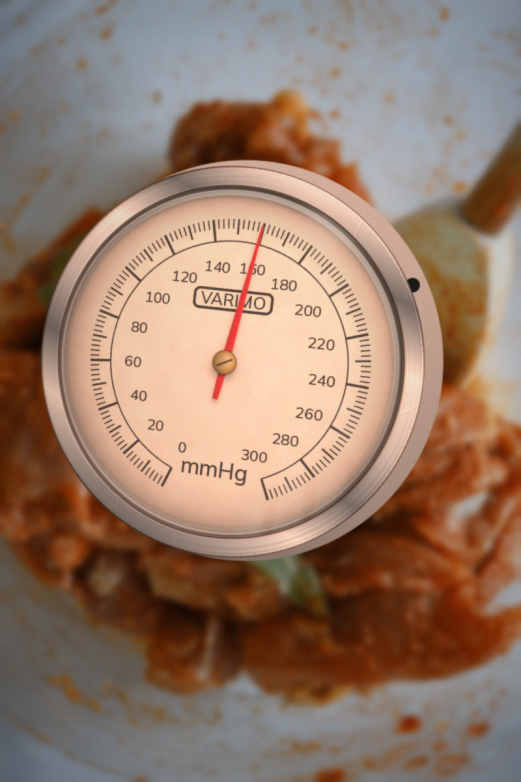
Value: 160mmHg
